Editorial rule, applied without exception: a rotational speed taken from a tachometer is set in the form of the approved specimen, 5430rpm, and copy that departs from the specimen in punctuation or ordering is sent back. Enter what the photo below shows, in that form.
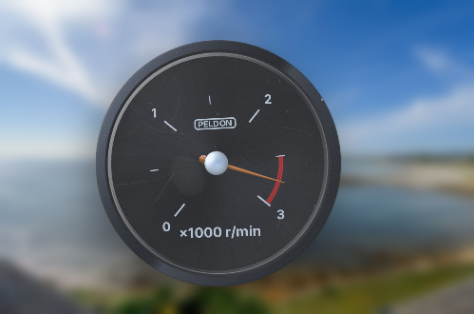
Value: 2750rpm
